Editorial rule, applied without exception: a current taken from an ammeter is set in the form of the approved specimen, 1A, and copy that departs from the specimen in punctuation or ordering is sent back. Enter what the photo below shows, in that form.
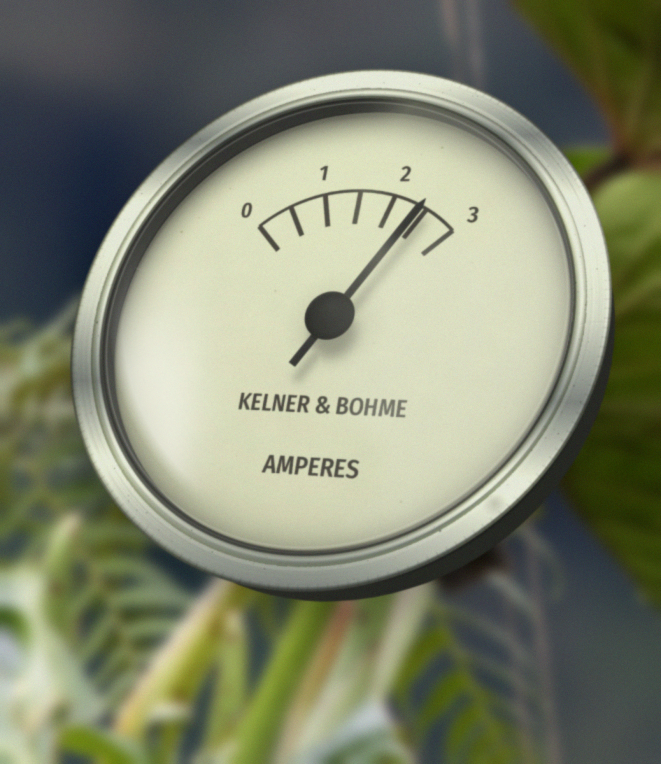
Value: 2.5A
